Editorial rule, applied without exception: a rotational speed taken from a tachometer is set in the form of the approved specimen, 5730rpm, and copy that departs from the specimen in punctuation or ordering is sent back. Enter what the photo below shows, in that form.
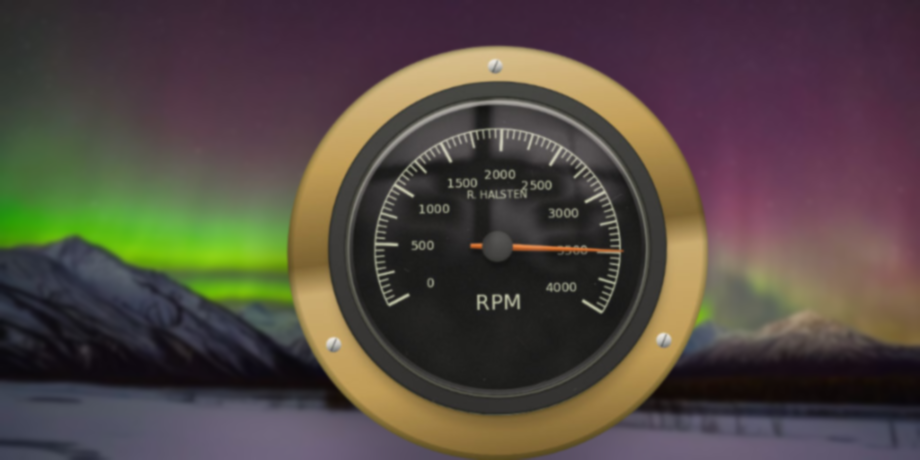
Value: 3500rpm
